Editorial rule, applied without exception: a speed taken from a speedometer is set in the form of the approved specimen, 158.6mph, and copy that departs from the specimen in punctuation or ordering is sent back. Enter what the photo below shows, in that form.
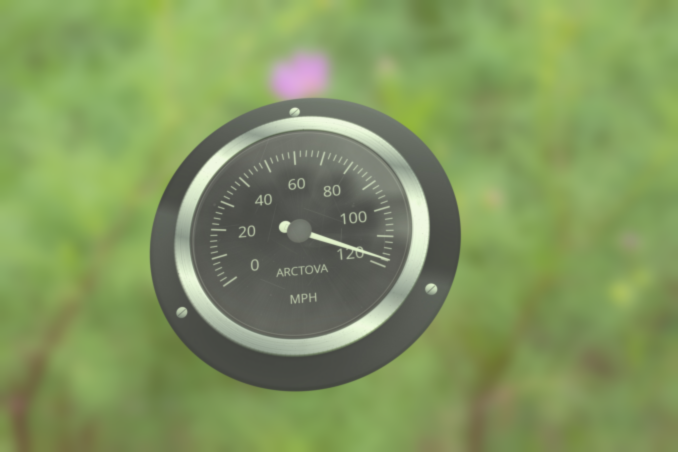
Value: 118mph
